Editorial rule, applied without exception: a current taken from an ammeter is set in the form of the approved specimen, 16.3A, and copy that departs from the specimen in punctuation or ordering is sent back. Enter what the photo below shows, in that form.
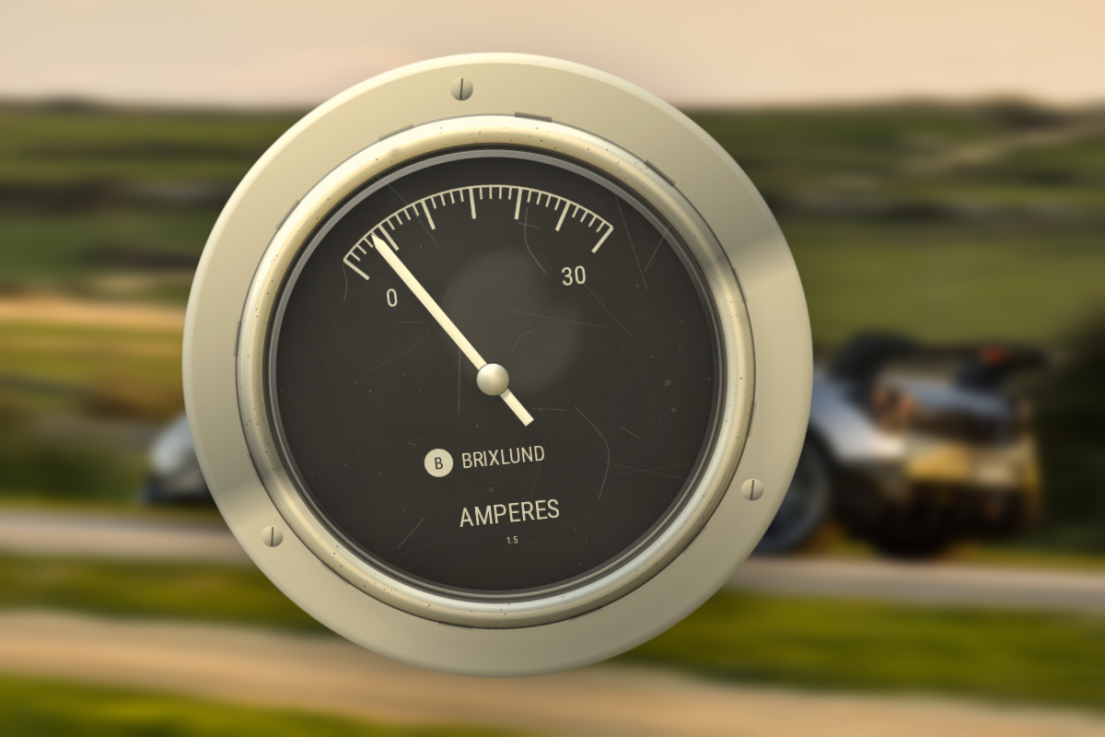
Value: 4A
